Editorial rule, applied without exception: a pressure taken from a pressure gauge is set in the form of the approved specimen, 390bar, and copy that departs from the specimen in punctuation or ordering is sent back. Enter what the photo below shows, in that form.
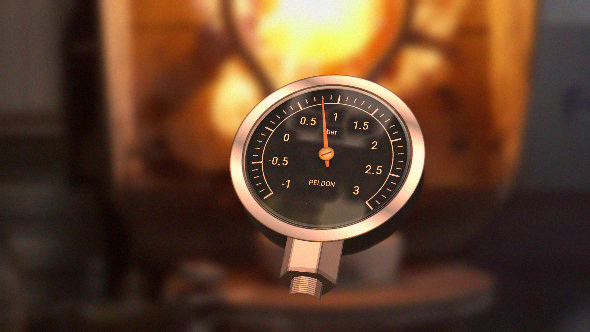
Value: 0.8bar
